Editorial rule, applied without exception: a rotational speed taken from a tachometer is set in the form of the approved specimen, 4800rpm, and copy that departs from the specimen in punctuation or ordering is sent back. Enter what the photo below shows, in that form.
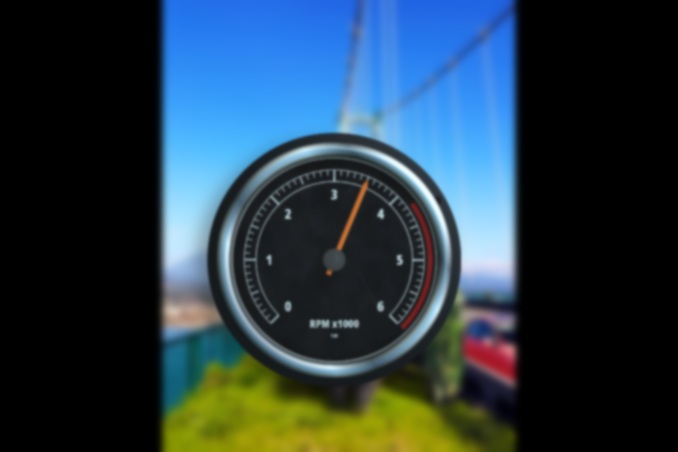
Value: 3500rpm
